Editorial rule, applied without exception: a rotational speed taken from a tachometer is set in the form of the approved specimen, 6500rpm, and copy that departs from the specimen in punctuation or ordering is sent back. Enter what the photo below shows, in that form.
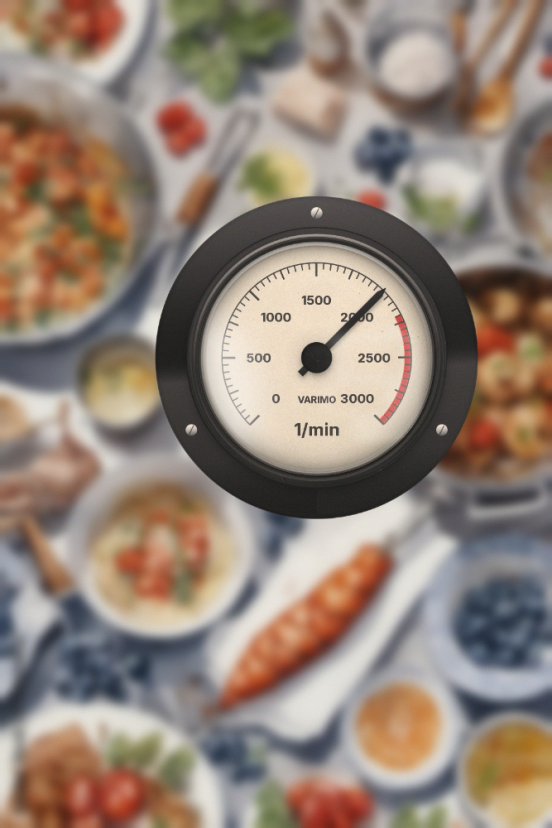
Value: 2000rpm
